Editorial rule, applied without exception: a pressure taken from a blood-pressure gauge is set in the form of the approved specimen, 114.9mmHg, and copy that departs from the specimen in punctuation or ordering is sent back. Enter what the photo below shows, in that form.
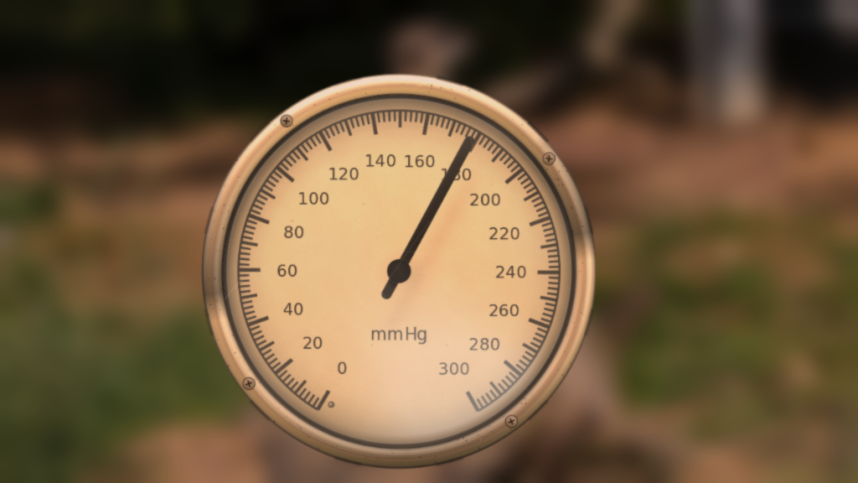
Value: 178mmHg
